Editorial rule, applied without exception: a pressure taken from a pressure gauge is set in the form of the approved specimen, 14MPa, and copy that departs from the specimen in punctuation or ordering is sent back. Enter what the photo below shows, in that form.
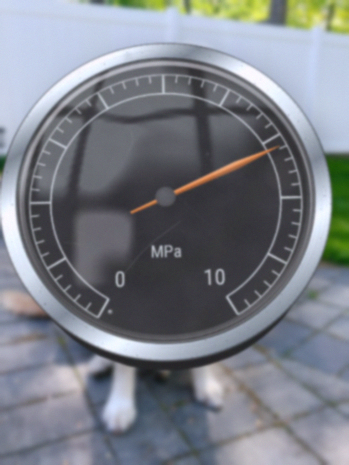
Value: 7.2MPa
